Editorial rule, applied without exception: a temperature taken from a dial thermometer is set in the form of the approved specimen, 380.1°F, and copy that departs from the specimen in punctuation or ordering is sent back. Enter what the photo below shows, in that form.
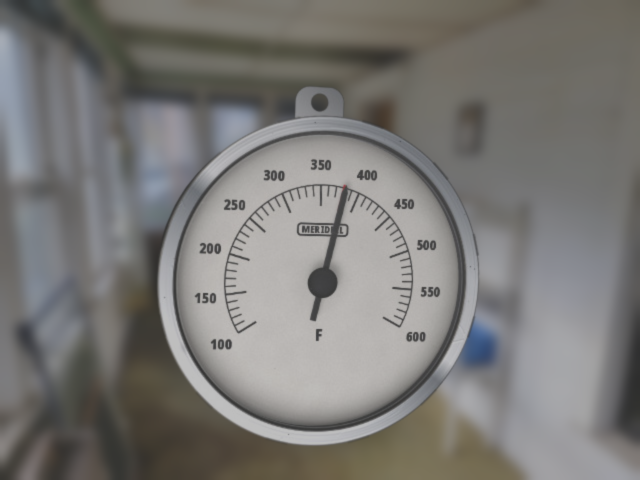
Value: 380°F
